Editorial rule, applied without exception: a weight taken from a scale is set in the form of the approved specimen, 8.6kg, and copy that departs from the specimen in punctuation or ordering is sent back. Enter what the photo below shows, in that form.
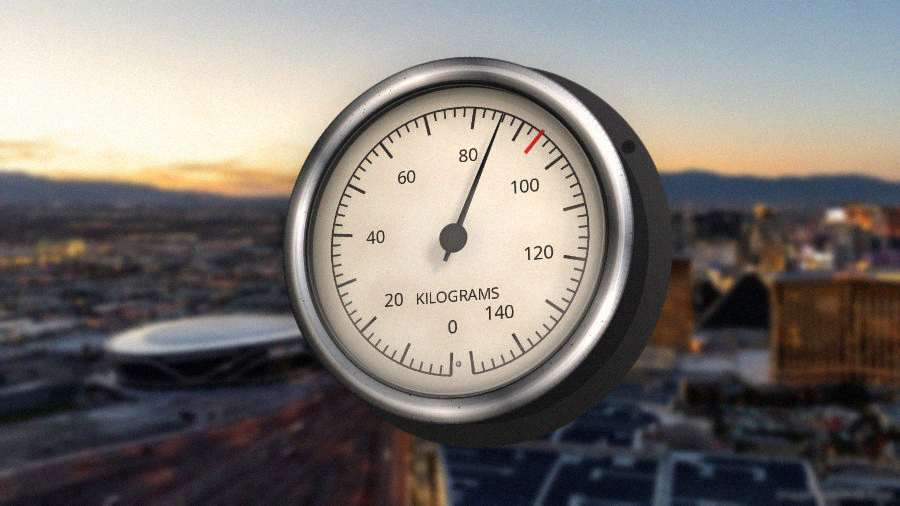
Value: 86kg
